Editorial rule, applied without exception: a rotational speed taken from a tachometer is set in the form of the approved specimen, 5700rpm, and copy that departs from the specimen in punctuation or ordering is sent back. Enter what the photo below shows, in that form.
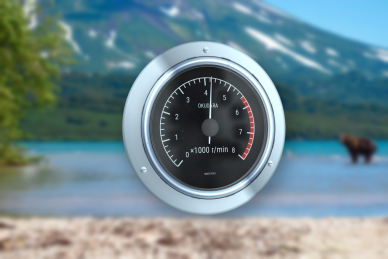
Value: 4200rpm
